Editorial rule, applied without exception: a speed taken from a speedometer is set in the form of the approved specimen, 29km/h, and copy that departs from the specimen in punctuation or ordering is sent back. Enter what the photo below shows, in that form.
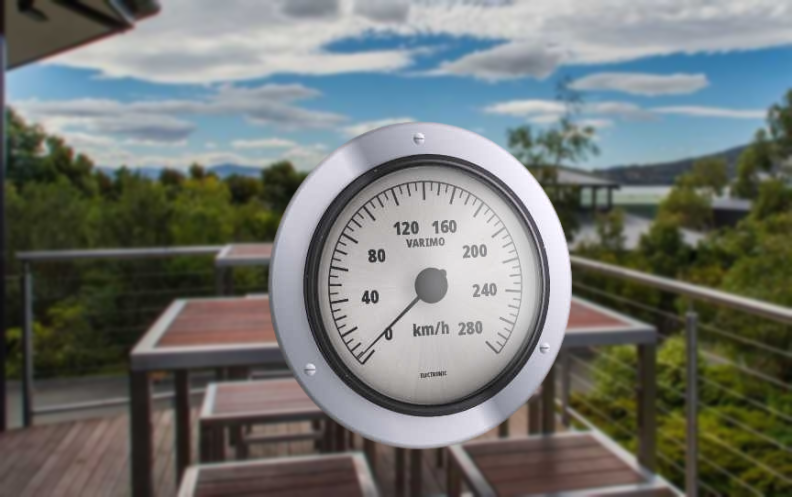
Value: 5km/h
